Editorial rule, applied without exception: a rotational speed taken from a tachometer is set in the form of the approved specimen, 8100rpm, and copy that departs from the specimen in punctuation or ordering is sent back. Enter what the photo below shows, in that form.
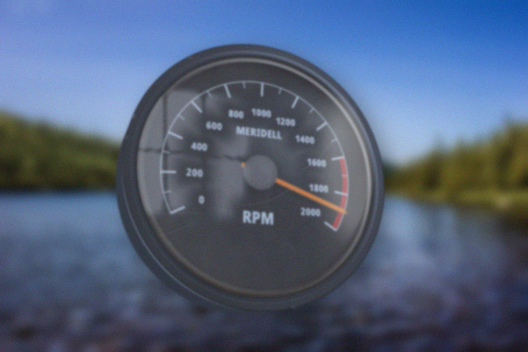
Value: 1900rpm
